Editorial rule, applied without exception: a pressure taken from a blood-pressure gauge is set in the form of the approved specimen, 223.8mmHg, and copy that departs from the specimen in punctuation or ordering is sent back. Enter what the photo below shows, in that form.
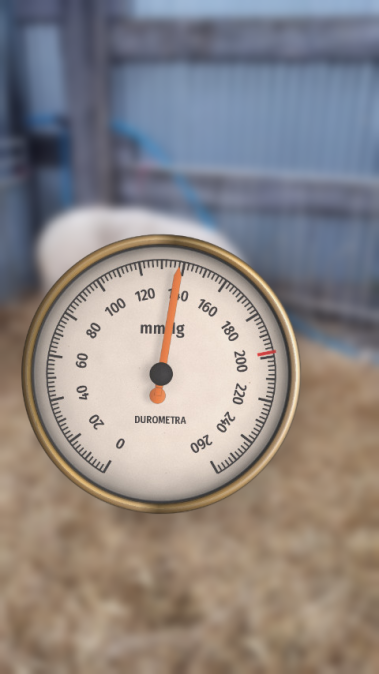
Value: 138mmHg
